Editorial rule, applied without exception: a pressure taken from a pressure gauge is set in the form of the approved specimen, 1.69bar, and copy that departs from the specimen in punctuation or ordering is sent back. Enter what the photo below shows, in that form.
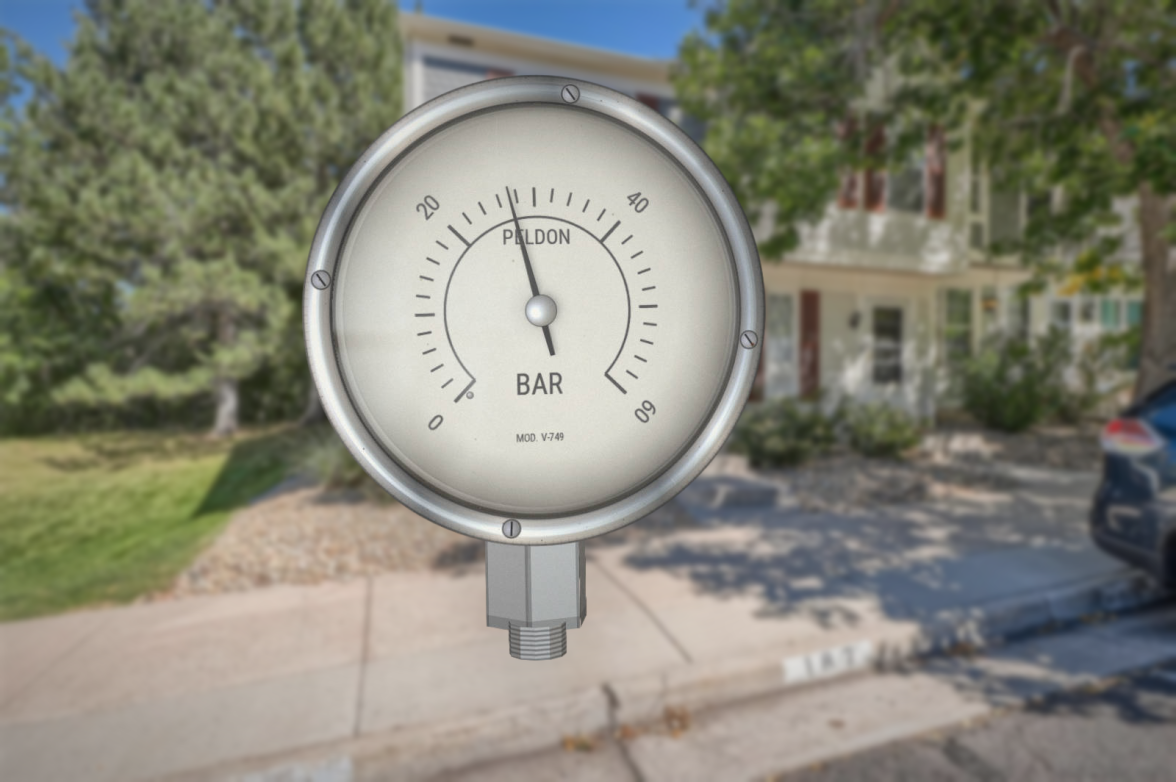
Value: 27bar
